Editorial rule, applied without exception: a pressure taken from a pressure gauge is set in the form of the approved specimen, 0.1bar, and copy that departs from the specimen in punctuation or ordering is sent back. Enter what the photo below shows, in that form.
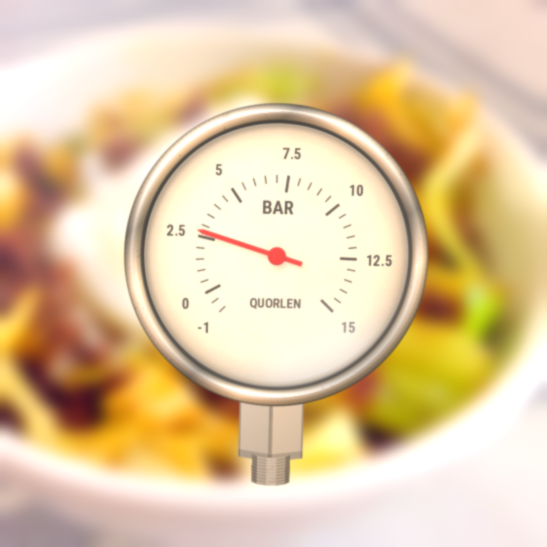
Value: 2.75bar
